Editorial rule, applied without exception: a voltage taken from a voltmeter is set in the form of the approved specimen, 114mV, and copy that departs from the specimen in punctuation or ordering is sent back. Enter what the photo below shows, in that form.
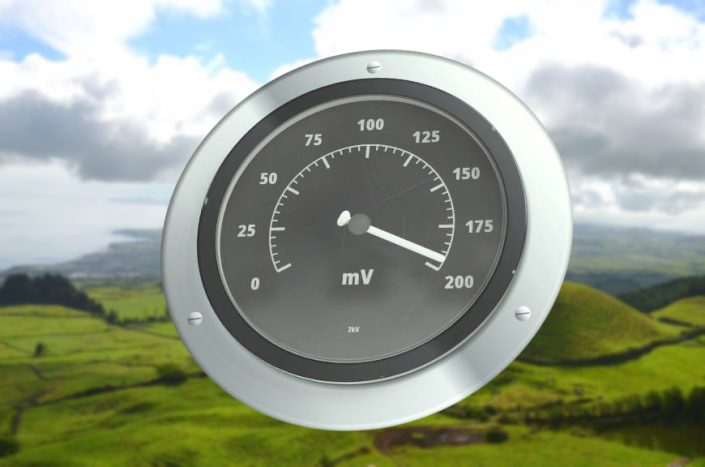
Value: 195mV
